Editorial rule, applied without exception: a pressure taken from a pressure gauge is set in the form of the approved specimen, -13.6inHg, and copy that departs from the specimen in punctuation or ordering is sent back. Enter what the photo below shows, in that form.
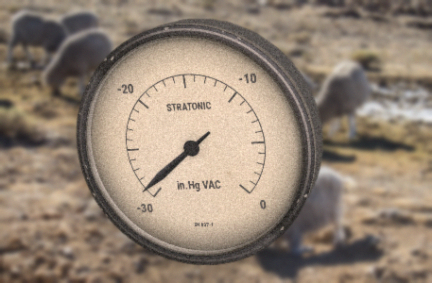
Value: -29inHg
